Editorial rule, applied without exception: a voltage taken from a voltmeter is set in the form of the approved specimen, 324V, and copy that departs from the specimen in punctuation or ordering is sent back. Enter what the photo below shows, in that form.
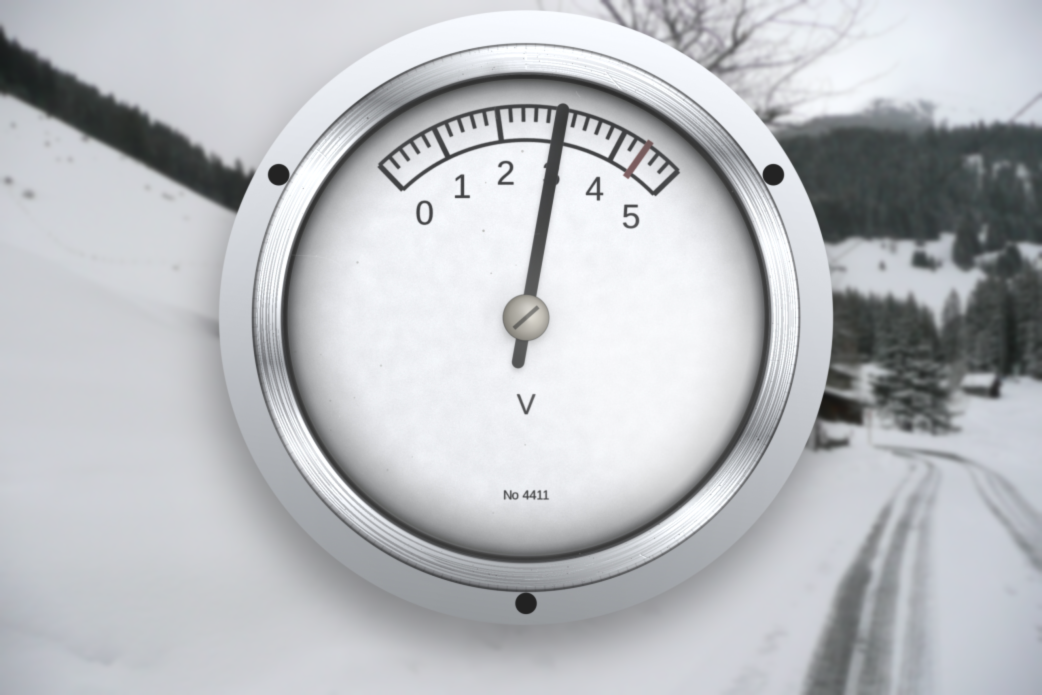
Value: 3V
